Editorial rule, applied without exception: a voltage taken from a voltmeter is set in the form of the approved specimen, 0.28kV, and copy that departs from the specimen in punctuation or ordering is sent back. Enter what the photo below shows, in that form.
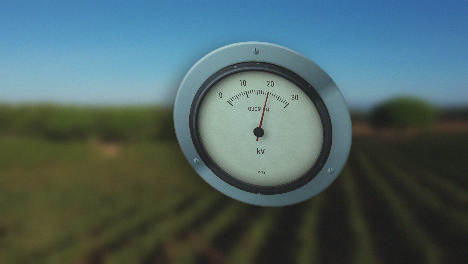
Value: 20kV
